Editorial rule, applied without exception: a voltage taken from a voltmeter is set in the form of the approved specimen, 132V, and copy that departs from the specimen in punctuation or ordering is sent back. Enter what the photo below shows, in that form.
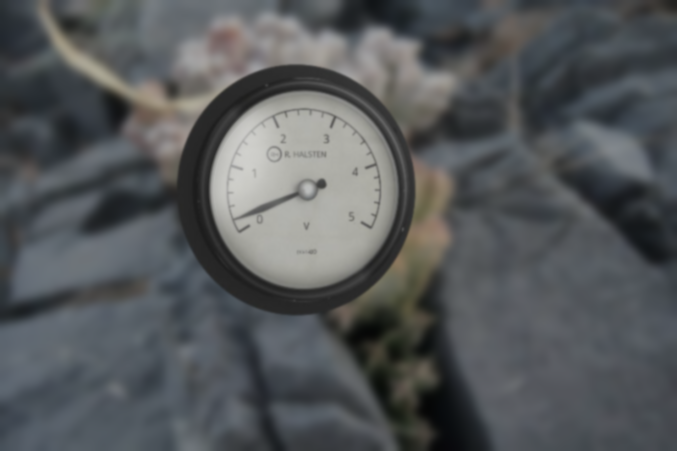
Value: 0.2V
